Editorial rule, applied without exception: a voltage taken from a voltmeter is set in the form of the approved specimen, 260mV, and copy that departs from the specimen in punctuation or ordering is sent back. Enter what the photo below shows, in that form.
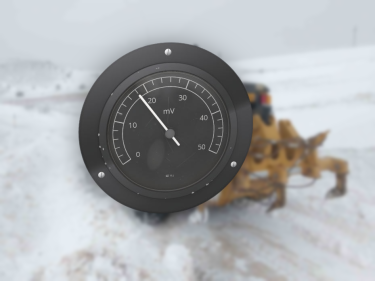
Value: 18mV
